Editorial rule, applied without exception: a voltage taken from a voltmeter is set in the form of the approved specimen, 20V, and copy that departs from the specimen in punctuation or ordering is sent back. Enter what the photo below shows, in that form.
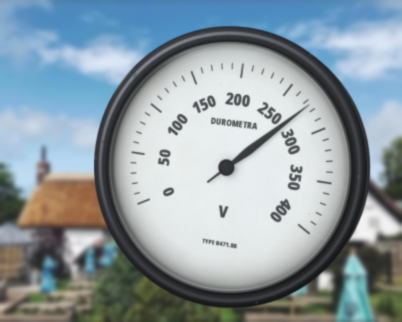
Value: 275V
